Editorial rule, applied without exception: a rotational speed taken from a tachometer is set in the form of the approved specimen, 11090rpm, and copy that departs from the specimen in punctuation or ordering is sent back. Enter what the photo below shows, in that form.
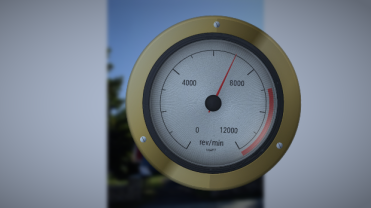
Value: 7000rpm
